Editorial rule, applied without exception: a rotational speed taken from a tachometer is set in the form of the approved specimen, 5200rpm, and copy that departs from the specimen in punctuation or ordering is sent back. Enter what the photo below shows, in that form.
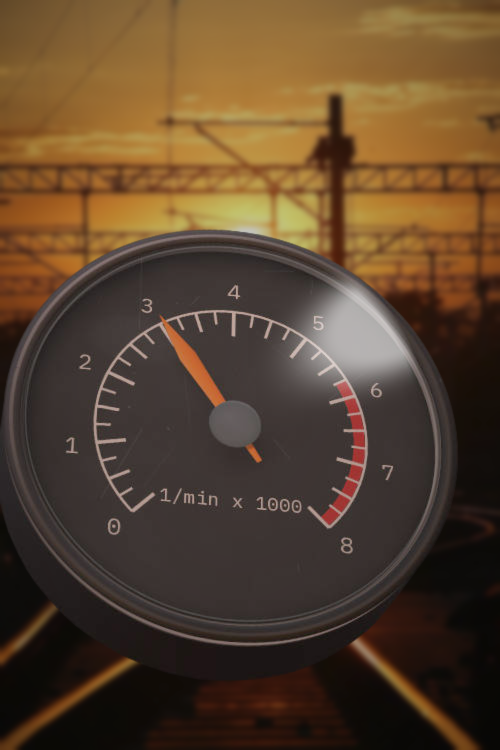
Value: 3000rpm
